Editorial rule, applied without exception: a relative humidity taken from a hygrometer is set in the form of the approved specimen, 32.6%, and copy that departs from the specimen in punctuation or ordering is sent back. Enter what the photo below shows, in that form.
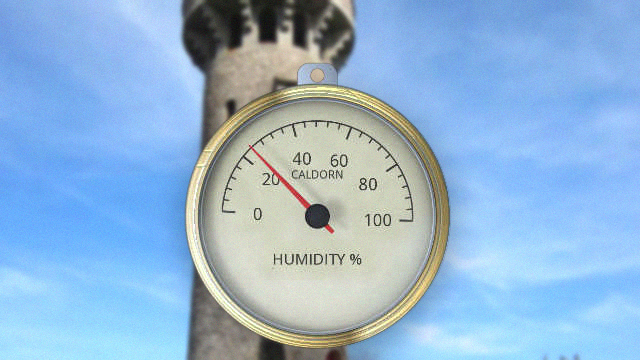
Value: 24%
